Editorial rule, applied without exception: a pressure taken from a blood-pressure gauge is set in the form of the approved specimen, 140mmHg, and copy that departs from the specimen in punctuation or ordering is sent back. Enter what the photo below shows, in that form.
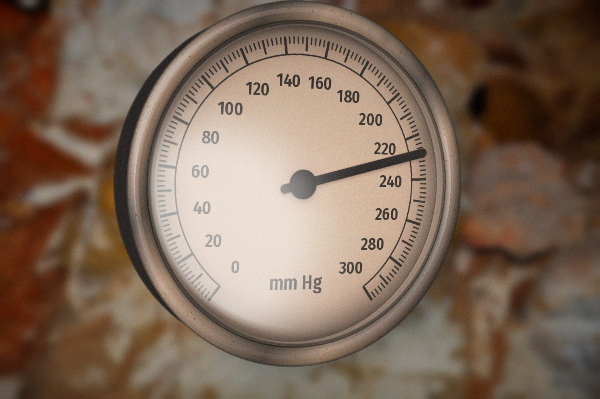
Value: 228mmHg
